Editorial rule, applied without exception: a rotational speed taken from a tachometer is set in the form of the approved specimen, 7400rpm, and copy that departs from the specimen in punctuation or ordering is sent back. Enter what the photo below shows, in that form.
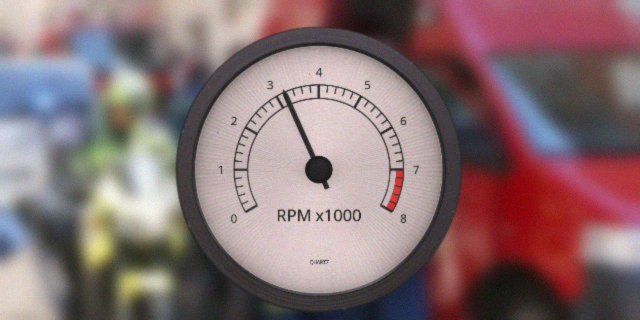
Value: 3200rpm
